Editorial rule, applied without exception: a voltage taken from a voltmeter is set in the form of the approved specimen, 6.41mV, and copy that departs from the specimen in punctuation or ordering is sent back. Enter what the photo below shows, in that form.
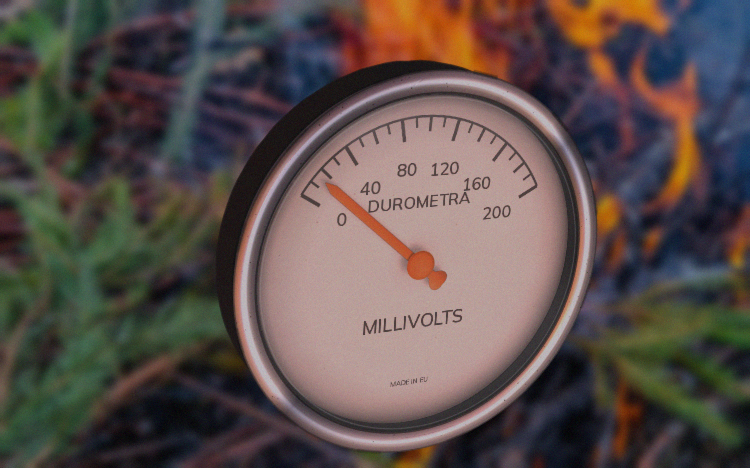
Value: 15mV
